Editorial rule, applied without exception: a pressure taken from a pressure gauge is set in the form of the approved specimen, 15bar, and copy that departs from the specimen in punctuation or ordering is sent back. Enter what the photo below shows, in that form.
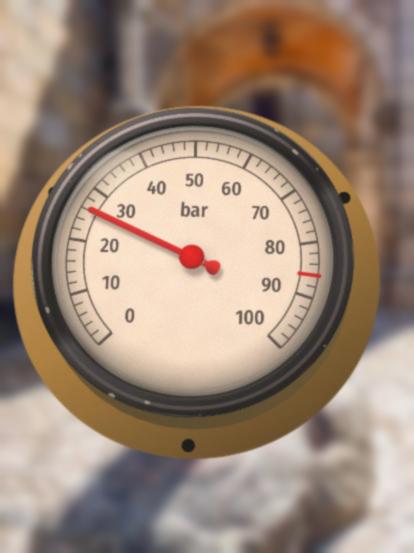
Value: 26bar
